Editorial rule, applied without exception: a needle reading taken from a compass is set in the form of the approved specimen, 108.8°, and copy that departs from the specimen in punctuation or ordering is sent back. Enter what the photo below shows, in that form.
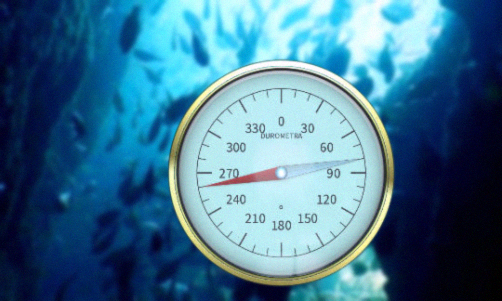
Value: 260°
